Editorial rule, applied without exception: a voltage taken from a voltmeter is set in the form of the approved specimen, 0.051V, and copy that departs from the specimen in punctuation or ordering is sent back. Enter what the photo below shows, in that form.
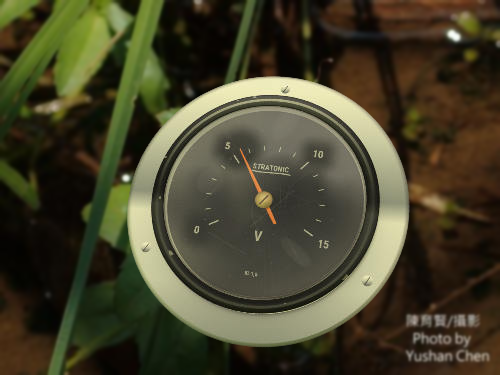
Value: 5.5V
